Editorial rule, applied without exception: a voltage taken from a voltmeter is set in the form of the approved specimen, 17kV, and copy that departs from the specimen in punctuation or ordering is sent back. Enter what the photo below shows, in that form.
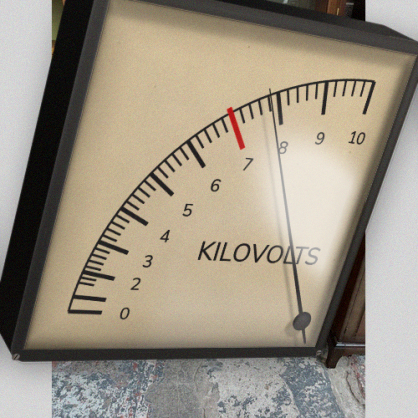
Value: 7.8kV
